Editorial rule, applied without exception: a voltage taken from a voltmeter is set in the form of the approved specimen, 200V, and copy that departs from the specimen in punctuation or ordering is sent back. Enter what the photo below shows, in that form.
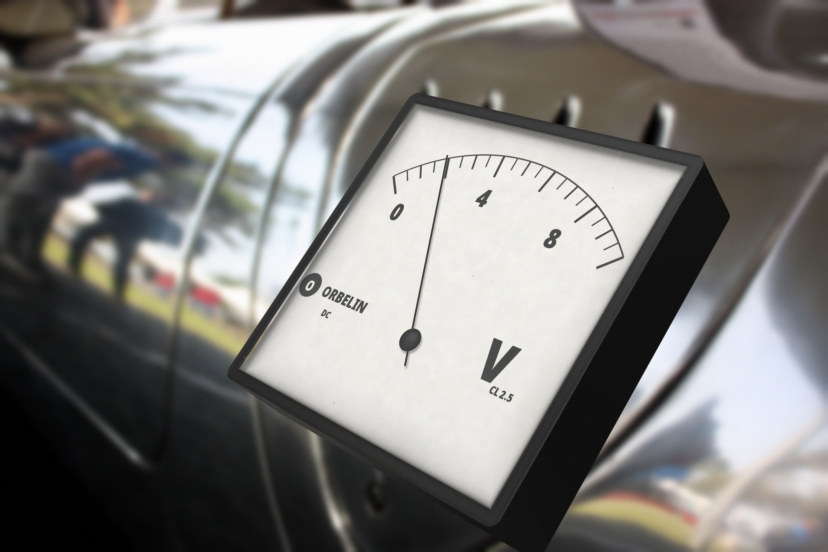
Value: 2V
